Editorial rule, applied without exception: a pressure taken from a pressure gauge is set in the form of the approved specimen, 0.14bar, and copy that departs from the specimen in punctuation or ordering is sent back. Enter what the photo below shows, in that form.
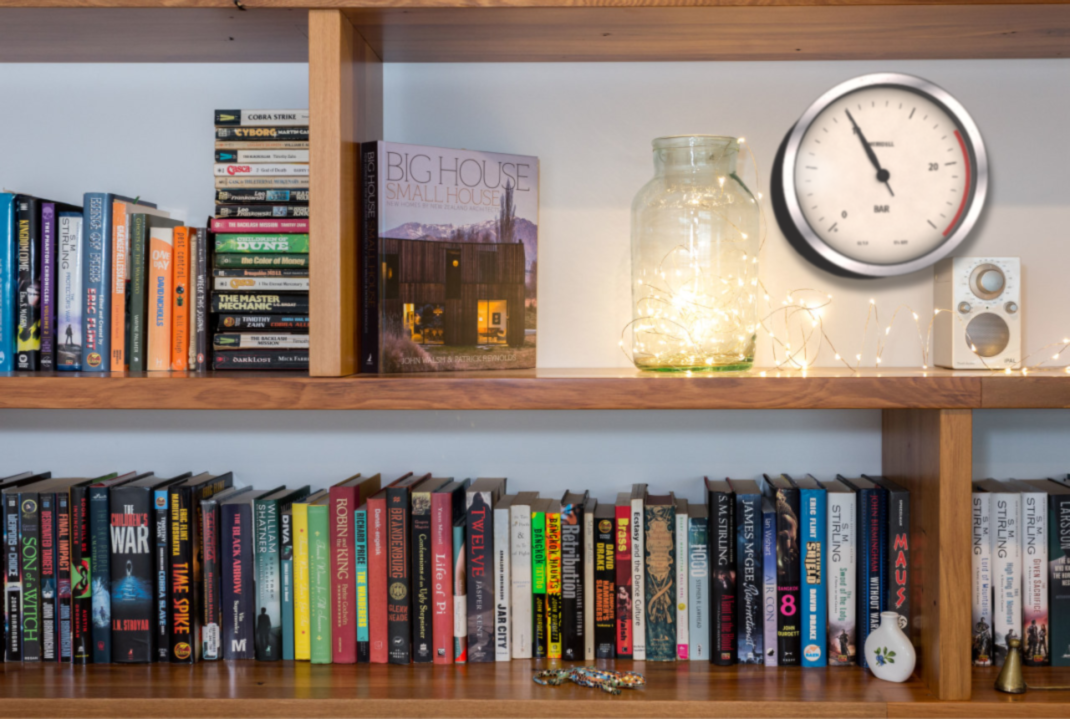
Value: 10bar
